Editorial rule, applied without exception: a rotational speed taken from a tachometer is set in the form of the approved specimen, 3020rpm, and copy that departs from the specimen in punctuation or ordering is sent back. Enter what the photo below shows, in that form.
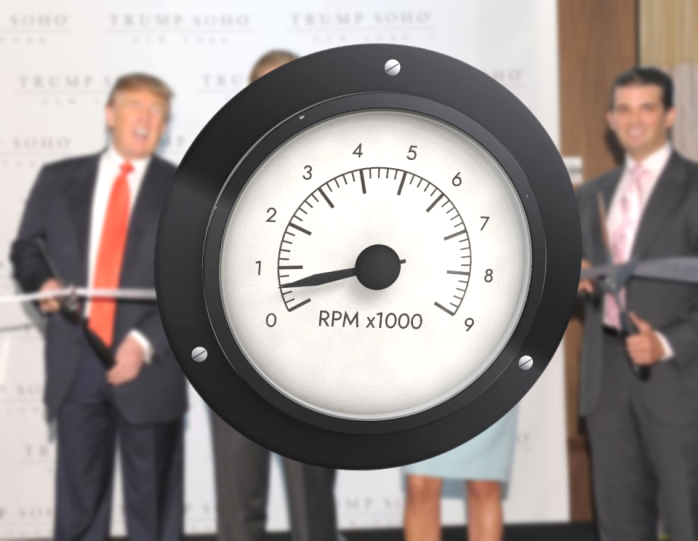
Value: 600rpm
